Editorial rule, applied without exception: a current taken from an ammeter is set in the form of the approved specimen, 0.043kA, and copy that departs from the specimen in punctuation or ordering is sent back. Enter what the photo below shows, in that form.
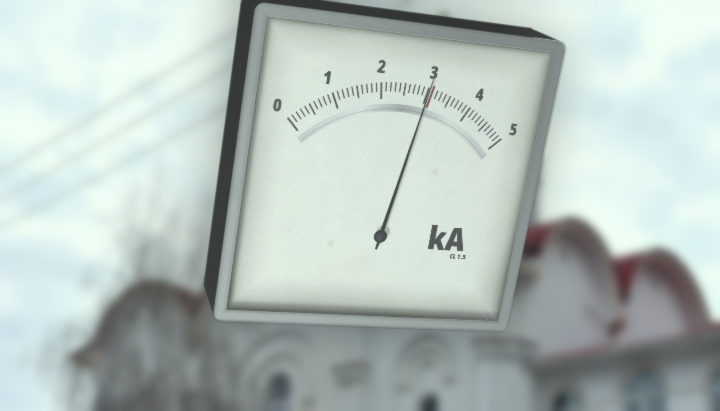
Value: 3kA
